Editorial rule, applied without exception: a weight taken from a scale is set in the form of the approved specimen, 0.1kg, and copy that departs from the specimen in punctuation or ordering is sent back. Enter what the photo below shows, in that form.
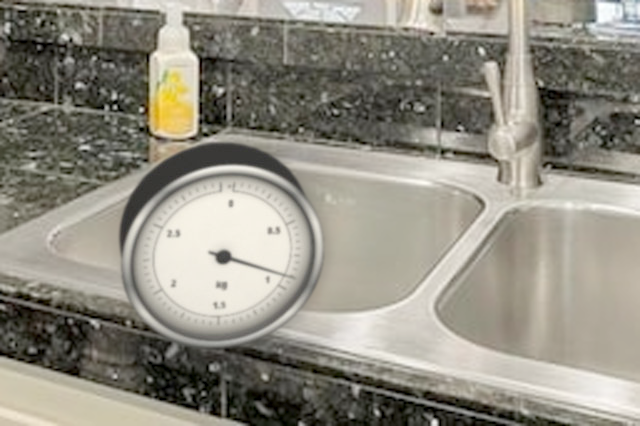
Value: 0.9kg
